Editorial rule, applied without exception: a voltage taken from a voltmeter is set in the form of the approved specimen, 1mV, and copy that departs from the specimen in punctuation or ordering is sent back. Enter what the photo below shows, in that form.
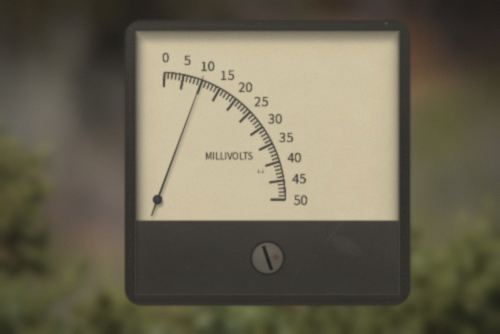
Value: 10mV
